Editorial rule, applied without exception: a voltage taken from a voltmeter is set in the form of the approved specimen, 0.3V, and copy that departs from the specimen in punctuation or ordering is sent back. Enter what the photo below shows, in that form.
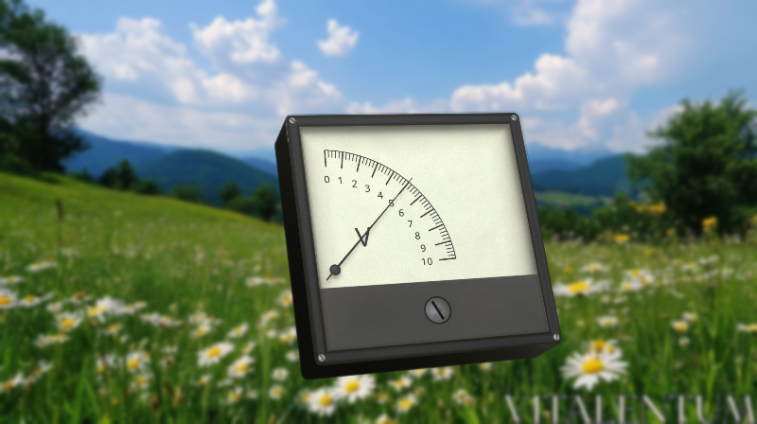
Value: 5V
